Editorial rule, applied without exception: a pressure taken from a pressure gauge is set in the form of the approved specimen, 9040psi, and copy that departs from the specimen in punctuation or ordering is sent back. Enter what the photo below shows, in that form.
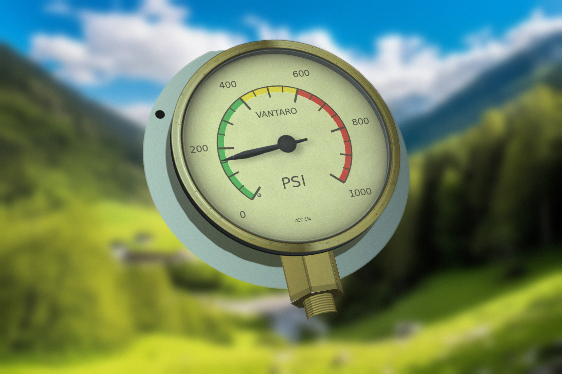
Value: 150psi
